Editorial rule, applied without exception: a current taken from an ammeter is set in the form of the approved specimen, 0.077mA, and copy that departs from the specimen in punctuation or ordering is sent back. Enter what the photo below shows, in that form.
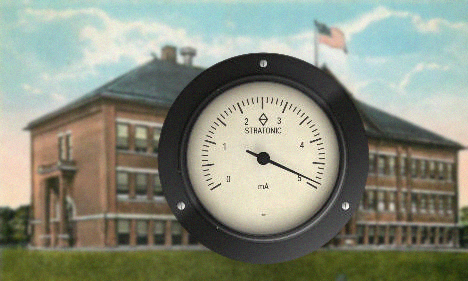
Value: 4.9mA
